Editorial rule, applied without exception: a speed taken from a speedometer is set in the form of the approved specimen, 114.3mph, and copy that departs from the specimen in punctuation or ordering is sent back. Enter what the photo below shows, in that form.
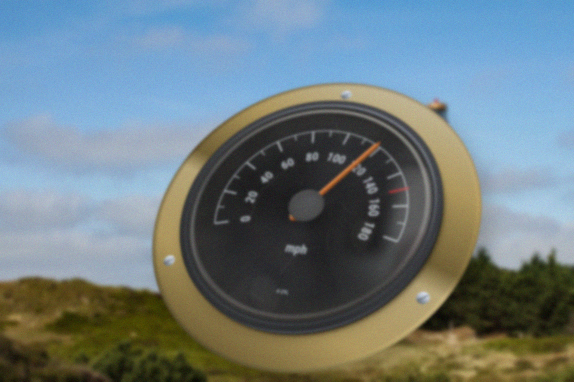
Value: 120mph
